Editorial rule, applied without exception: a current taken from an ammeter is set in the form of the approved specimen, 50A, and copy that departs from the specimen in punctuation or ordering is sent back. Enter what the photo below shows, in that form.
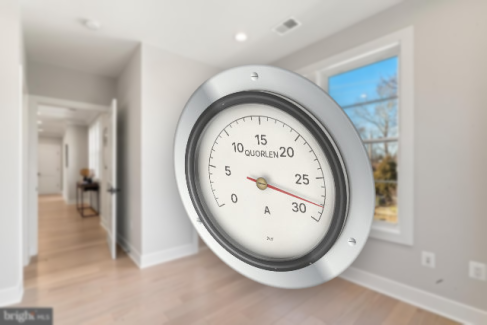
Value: 28A
